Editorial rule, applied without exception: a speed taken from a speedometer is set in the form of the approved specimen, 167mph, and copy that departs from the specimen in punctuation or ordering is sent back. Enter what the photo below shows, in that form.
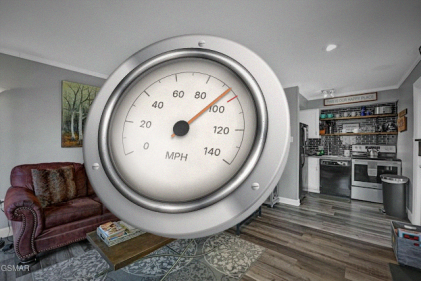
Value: 95mph
